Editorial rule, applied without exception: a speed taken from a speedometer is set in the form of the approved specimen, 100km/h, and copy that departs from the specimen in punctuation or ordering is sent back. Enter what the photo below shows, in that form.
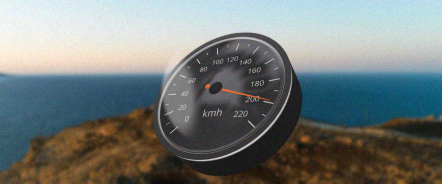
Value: 200km/h
